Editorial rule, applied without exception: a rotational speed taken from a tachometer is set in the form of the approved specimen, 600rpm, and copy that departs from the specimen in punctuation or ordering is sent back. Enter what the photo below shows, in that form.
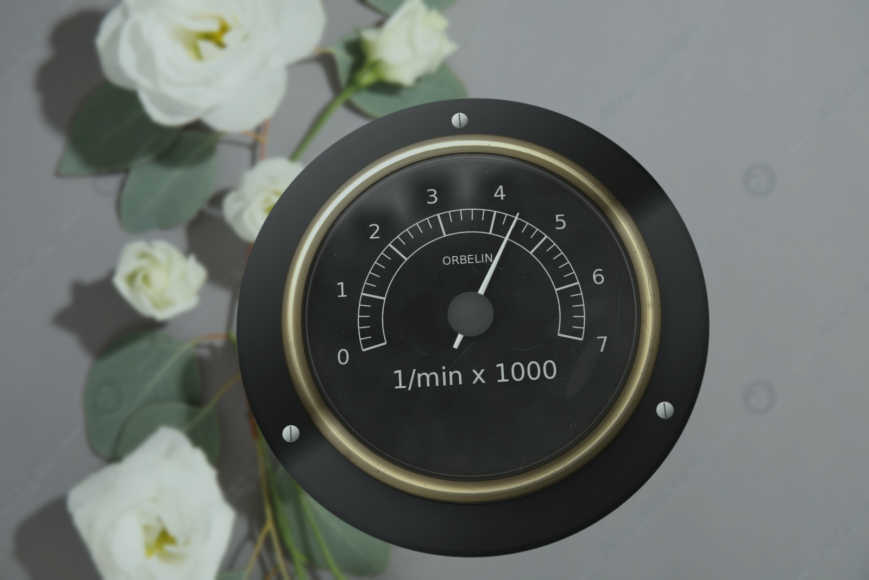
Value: 4400rpm
